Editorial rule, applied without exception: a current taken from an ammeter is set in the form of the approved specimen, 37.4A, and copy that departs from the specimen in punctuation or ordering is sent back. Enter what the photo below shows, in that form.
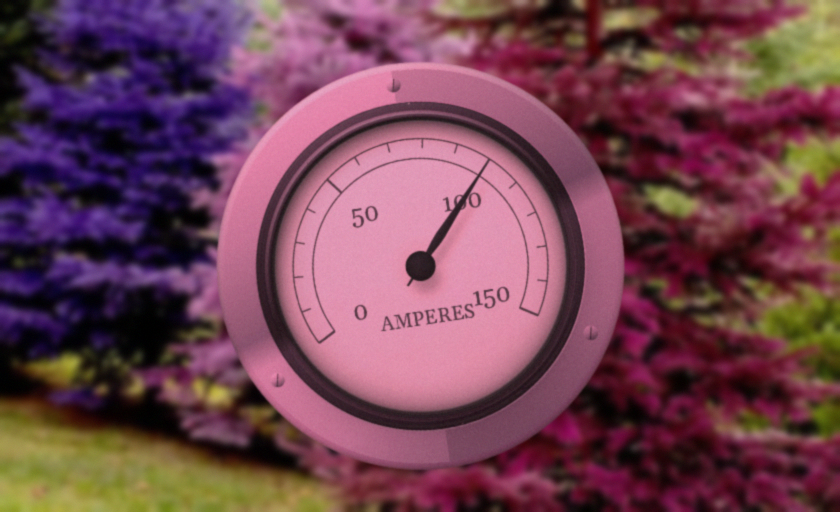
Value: 100A
